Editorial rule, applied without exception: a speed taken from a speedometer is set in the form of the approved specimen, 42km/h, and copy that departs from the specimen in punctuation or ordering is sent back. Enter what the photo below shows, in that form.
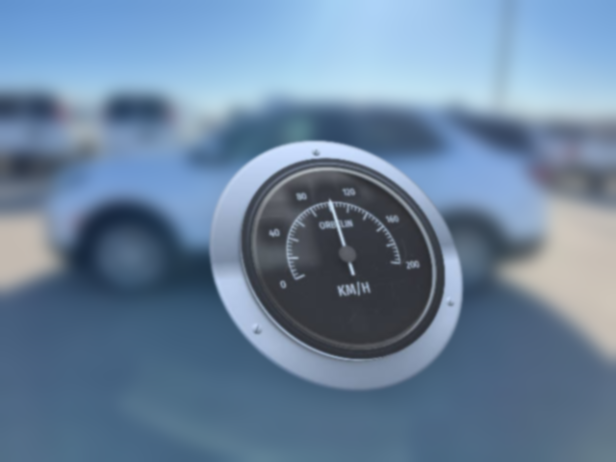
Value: 100km/h
